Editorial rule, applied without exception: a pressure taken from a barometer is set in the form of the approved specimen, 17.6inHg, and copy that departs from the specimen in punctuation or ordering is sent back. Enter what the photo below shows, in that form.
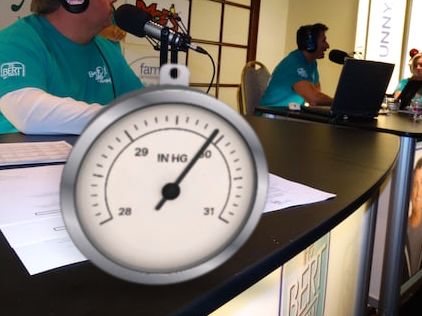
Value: 29.9inHg
